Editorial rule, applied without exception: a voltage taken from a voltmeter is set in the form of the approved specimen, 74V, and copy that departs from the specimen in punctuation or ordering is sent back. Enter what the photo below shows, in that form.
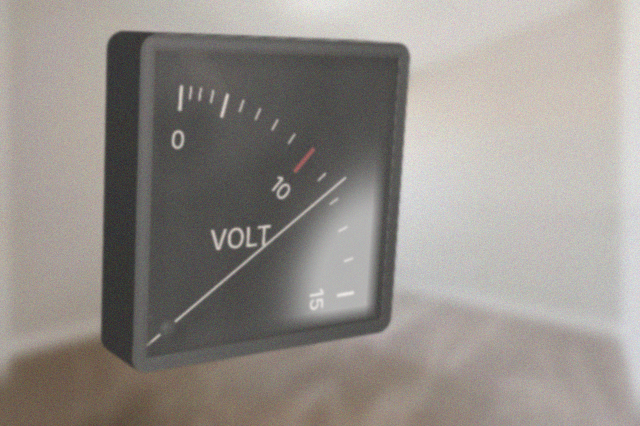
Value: 11.5V
